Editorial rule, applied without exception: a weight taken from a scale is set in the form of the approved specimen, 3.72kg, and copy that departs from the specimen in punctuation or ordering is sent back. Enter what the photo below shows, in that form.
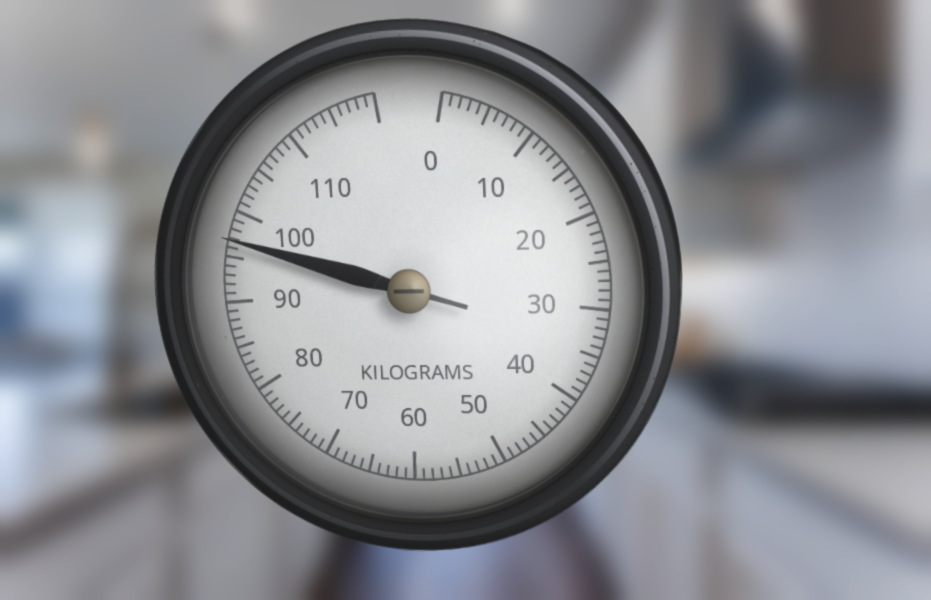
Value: 97kg
